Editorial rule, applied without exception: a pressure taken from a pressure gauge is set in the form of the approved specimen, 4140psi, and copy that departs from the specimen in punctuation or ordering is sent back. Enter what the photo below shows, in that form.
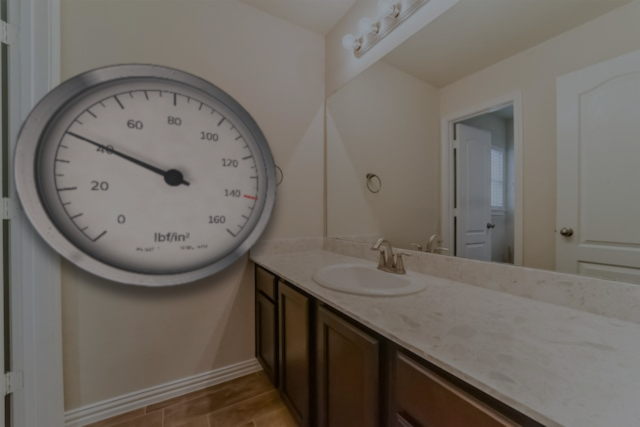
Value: 40psi
